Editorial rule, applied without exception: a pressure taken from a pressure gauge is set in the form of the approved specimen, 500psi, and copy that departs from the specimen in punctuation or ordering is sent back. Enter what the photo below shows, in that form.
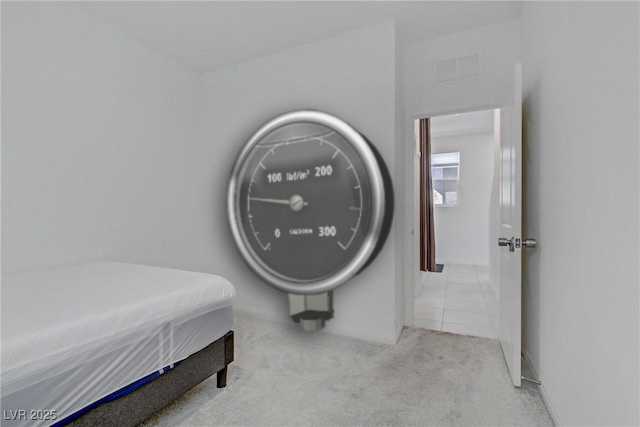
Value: 60psi
